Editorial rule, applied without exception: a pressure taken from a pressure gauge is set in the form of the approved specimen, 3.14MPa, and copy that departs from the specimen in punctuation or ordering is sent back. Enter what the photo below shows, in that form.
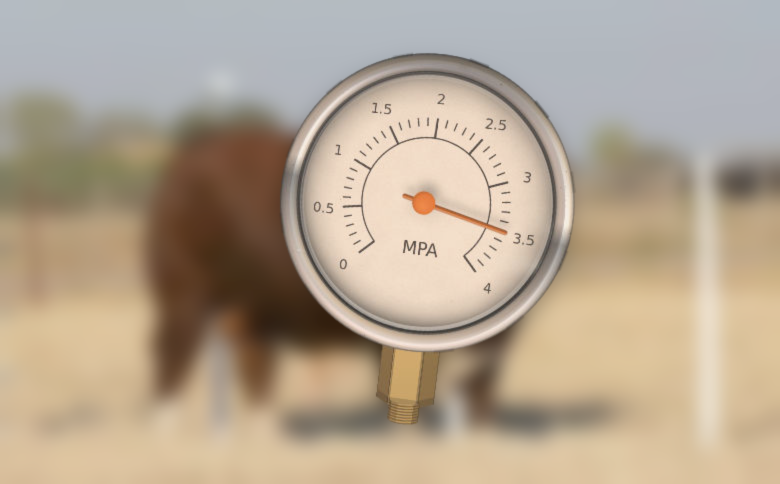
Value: 3.5MPa
